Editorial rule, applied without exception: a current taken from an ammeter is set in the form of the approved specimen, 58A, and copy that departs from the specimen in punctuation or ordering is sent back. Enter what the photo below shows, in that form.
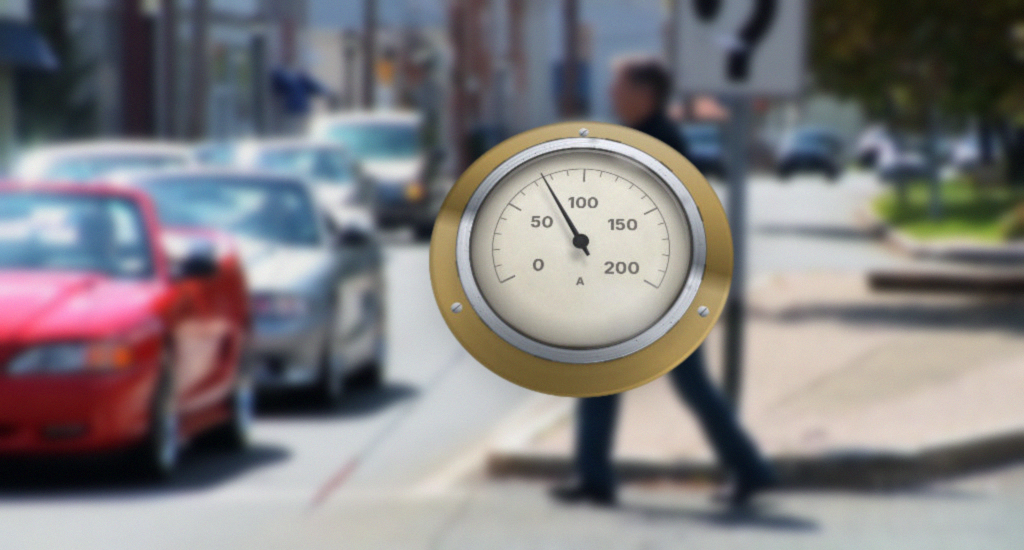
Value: 75A
